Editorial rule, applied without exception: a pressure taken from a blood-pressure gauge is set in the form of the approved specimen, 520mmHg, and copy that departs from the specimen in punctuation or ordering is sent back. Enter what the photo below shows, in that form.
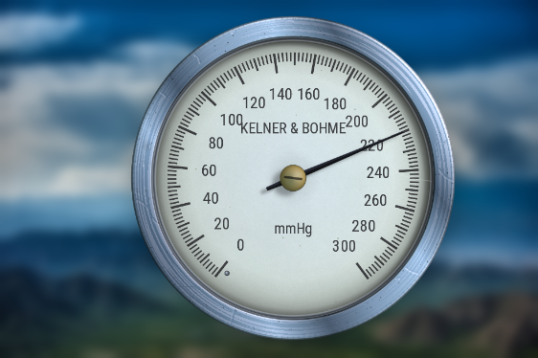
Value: 220mmHg
